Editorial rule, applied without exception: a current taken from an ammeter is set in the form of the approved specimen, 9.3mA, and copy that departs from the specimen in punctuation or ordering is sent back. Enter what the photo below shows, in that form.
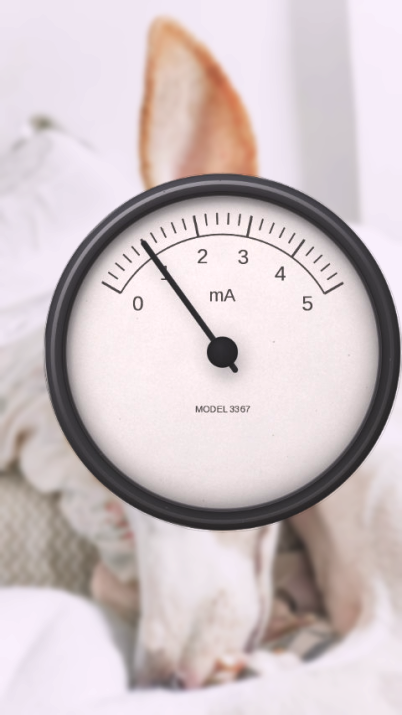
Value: 1mA
